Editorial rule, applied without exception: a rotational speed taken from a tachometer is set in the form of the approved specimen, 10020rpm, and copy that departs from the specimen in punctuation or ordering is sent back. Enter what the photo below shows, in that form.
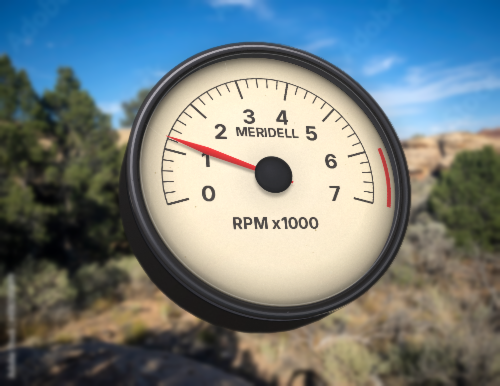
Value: 1200rpm
